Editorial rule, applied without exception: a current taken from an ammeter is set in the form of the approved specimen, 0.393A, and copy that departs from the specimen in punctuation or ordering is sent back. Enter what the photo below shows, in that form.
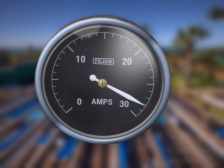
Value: 28A
